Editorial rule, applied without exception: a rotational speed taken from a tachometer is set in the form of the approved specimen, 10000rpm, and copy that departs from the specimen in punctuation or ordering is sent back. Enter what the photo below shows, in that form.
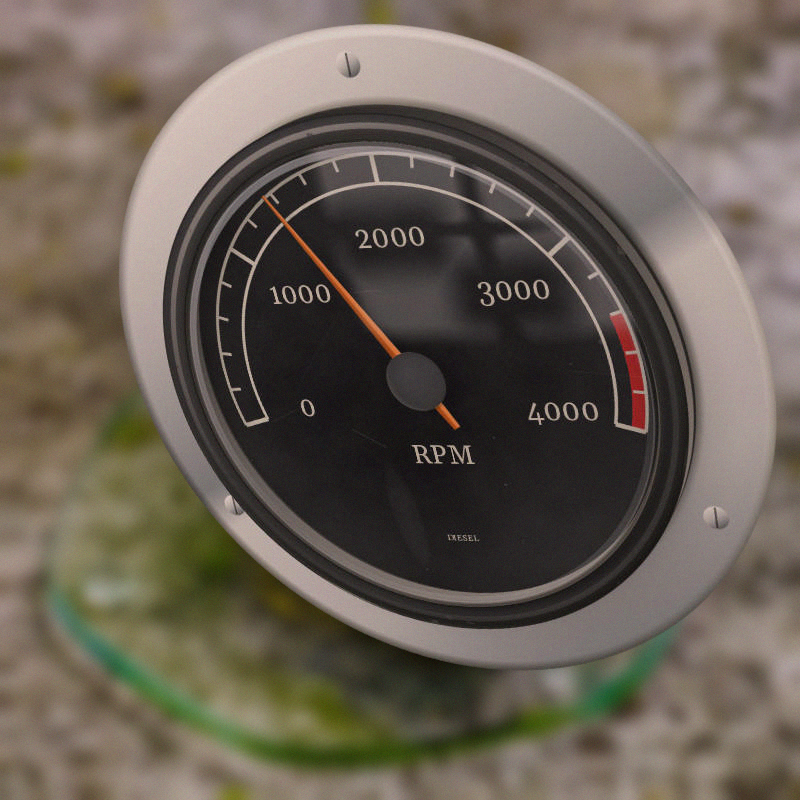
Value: 1400rpm
